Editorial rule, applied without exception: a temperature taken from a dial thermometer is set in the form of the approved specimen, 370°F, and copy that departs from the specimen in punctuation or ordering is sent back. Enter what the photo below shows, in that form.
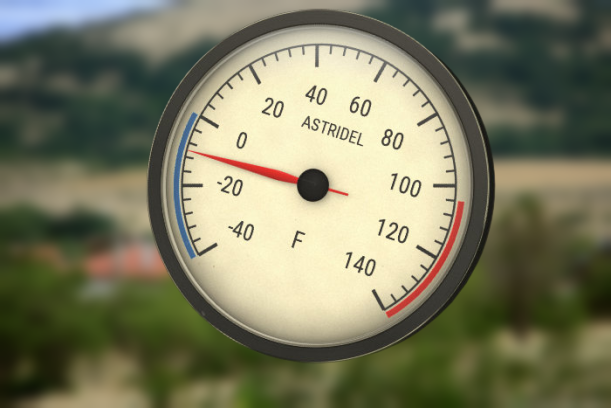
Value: -10°F
